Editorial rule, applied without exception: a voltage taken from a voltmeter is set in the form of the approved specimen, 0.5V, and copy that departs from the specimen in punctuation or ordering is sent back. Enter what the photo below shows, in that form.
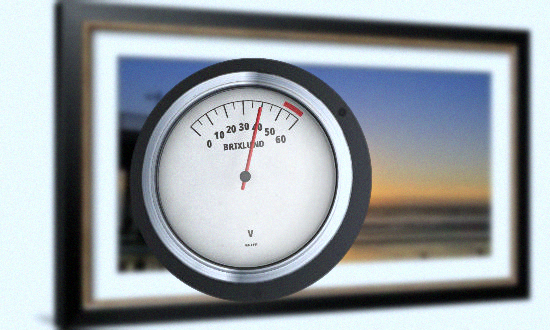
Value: 40V
